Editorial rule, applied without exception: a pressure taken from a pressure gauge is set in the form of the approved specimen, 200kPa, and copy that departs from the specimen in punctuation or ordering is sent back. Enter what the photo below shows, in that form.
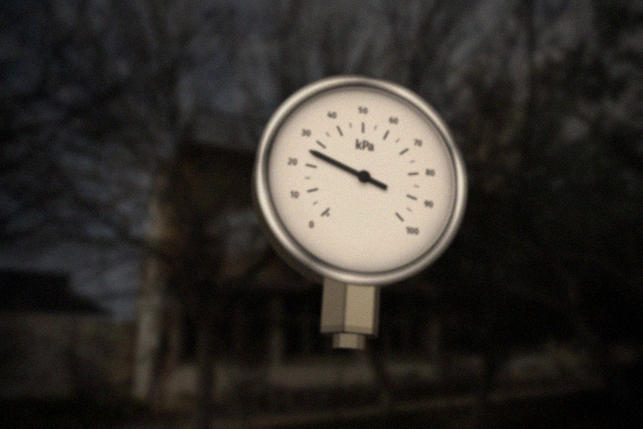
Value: 25kPa
